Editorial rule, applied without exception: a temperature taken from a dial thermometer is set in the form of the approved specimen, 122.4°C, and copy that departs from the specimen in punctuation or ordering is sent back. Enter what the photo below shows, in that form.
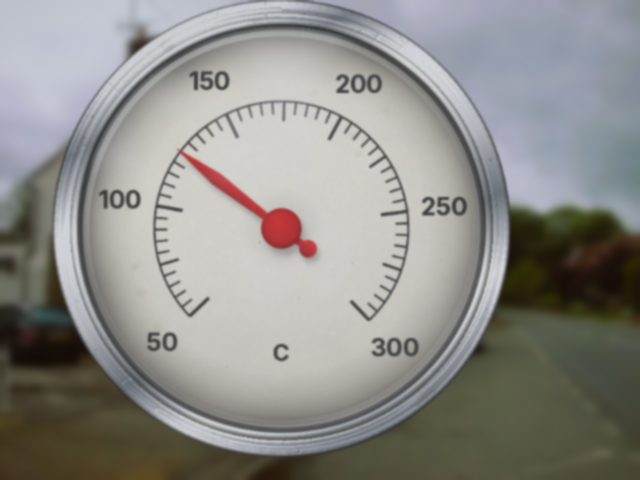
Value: 125°C
